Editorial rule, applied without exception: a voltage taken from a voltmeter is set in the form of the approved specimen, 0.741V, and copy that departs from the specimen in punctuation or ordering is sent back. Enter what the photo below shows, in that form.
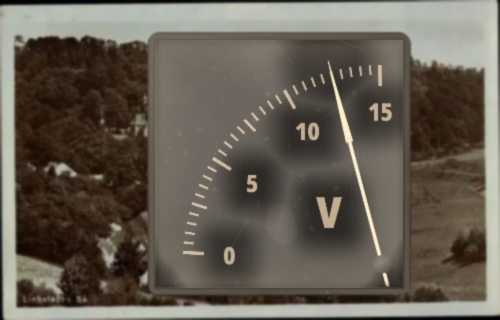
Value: 12.5V
